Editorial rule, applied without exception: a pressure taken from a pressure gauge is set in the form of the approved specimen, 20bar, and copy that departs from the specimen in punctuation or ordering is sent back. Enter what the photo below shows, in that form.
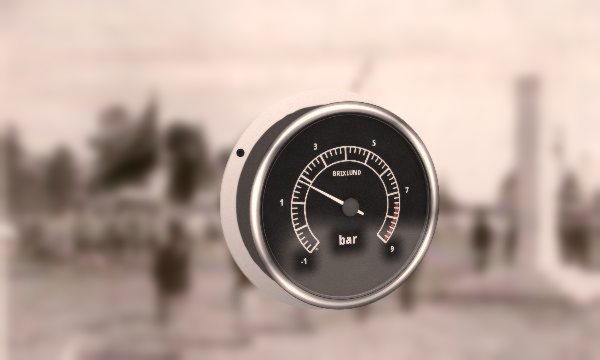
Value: 1.8bar
